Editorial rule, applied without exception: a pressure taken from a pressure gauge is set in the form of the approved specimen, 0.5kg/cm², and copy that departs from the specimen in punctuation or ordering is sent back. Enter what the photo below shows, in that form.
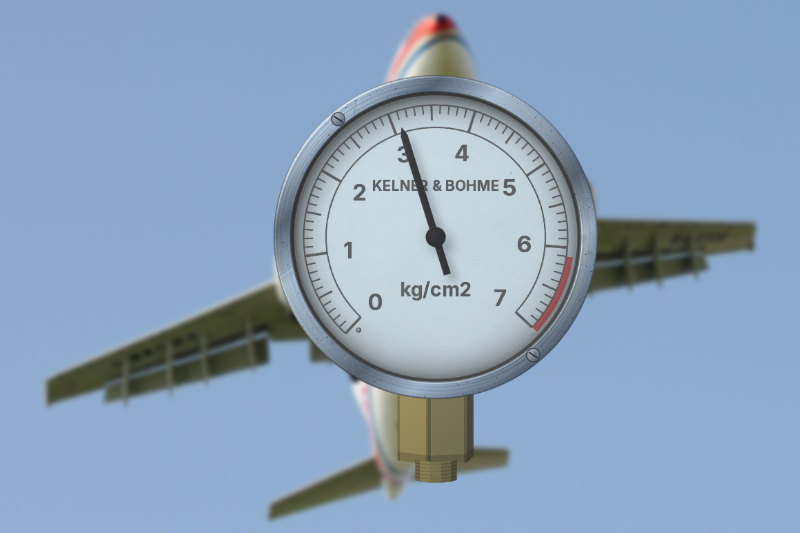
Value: 3.1kg/cm²
